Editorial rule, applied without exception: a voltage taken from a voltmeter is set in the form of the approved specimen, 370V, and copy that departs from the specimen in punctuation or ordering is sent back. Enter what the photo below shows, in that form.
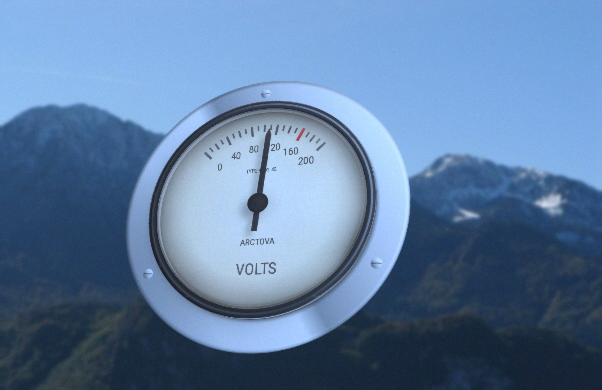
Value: 110V
